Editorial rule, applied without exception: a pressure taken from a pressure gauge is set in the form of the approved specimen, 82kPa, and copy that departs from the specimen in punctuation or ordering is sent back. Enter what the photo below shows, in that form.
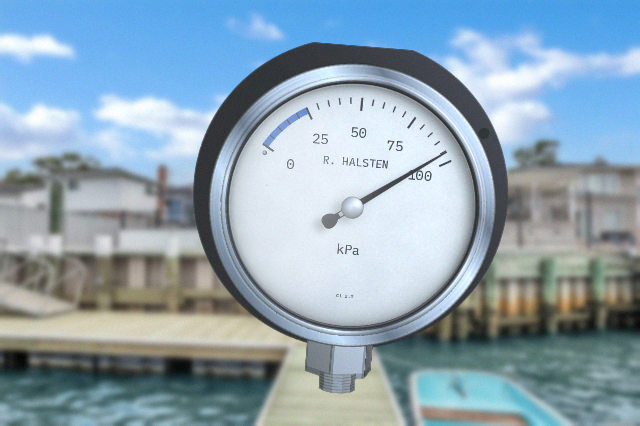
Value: 95kPa
